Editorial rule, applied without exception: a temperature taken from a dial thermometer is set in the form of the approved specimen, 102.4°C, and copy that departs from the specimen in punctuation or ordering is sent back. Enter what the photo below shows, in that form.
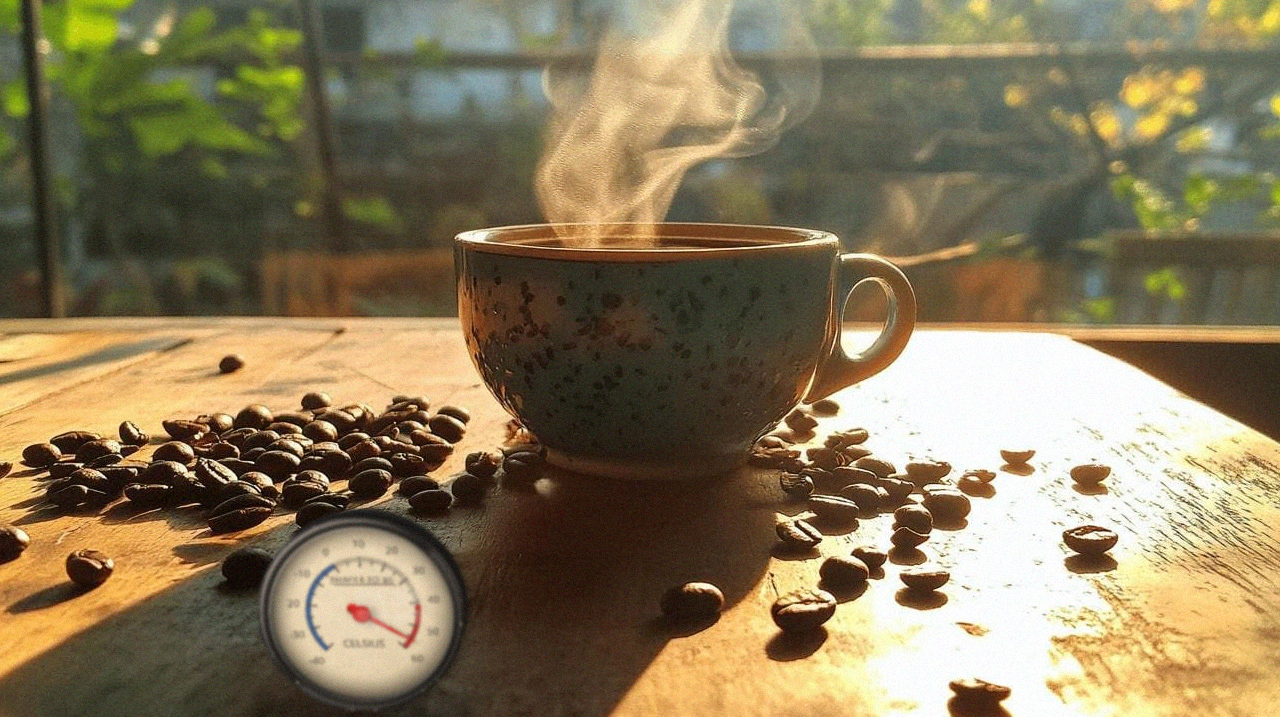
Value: 55°C
